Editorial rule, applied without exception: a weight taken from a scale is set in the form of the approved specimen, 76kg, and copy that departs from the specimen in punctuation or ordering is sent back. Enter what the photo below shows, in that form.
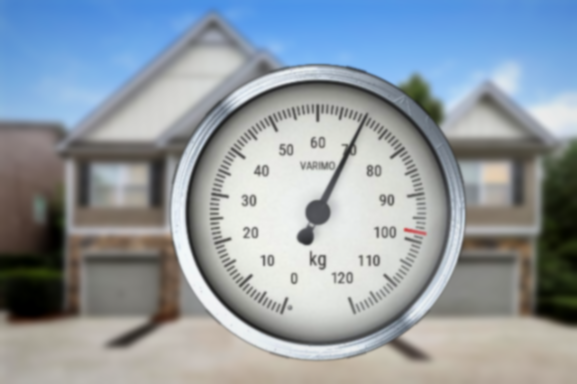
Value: 70kg
